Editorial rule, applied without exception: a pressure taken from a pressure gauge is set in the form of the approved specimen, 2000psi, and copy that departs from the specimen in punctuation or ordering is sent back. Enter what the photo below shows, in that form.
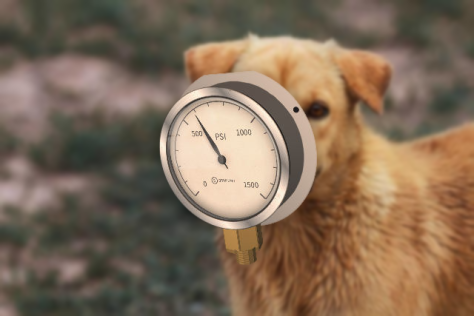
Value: 600psi
